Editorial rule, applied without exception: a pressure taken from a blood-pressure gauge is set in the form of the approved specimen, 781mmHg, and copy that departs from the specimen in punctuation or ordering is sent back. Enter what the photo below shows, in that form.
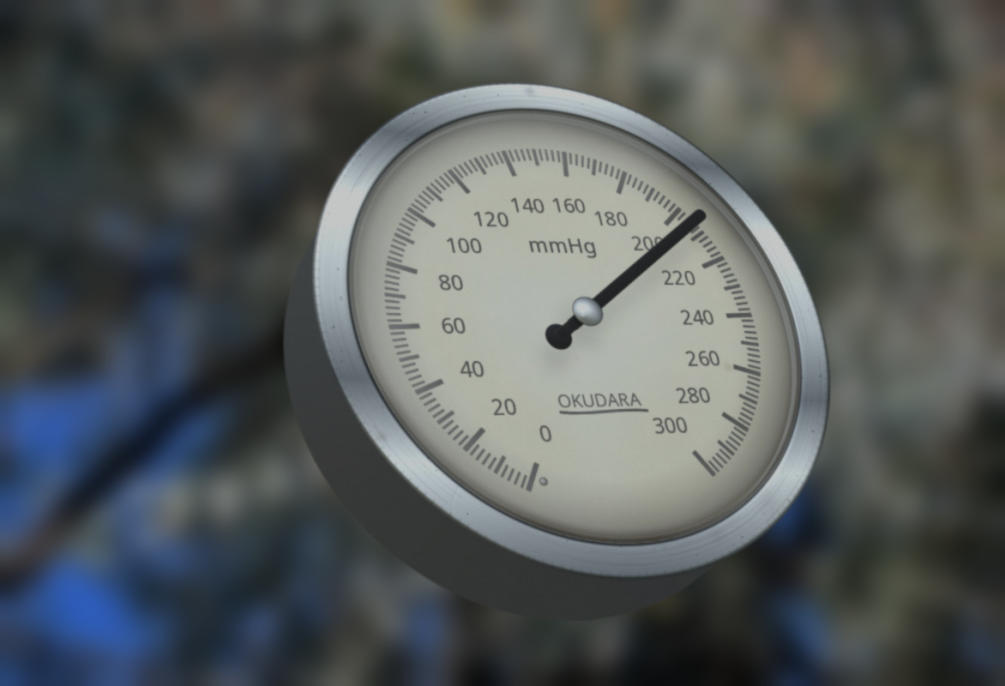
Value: 206mmHg
